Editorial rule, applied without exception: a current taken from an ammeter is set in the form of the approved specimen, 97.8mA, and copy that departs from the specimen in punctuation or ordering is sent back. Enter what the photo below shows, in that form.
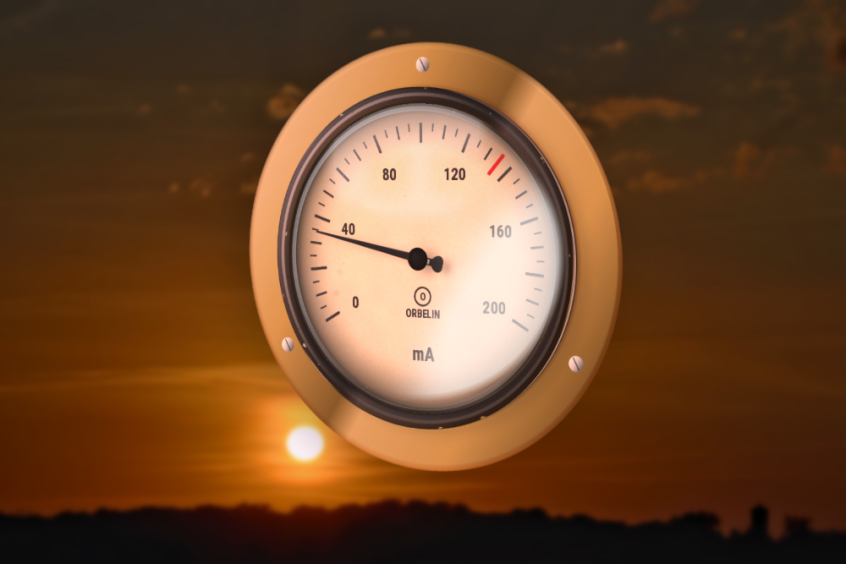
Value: 35mA
